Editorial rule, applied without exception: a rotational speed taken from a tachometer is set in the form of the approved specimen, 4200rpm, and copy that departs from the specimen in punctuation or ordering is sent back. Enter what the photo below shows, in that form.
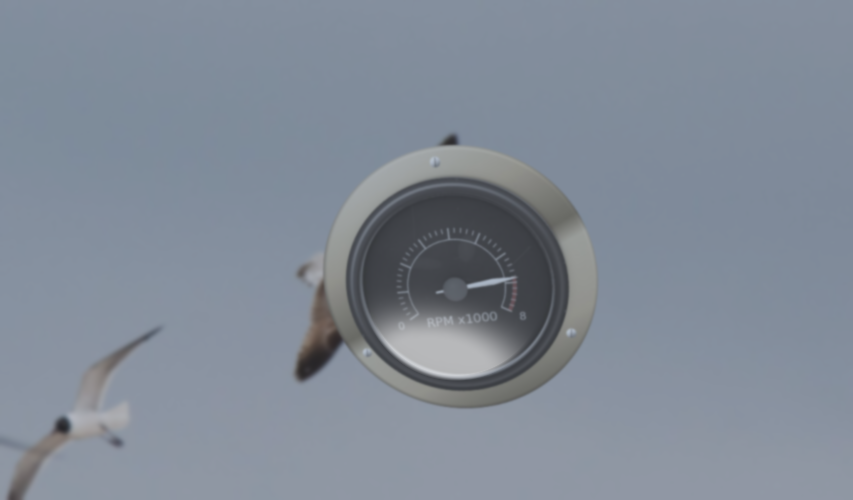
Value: 6800rpm
